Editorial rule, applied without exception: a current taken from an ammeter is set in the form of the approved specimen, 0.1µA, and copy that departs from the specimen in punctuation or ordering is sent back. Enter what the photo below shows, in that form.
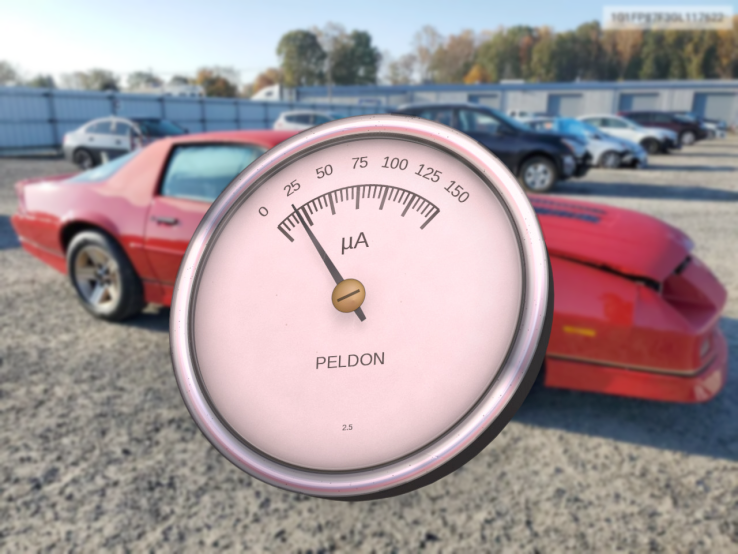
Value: 20µA
